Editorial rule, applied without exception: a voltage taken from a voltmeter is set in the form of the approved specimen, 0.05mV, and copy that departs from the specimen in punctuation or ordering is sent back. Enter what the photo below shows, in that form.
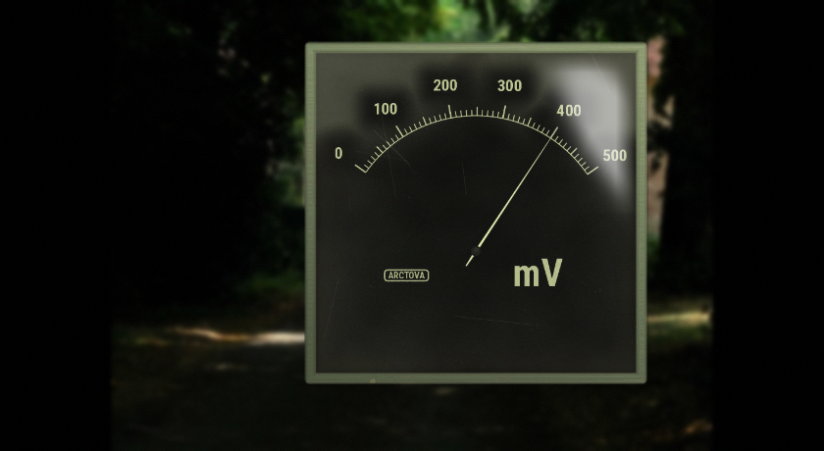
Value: 400mV
